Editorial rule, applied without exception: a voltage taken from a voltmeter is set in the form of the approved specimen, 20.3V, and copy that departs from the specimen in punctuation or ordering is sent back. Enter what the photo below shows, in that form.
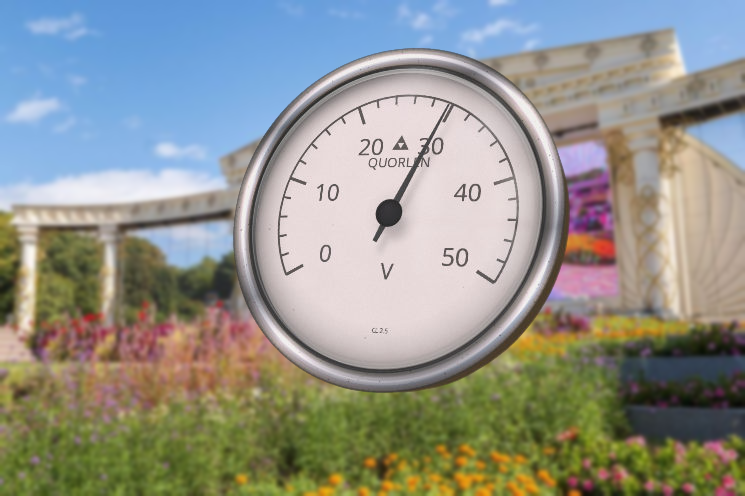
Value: 30V
